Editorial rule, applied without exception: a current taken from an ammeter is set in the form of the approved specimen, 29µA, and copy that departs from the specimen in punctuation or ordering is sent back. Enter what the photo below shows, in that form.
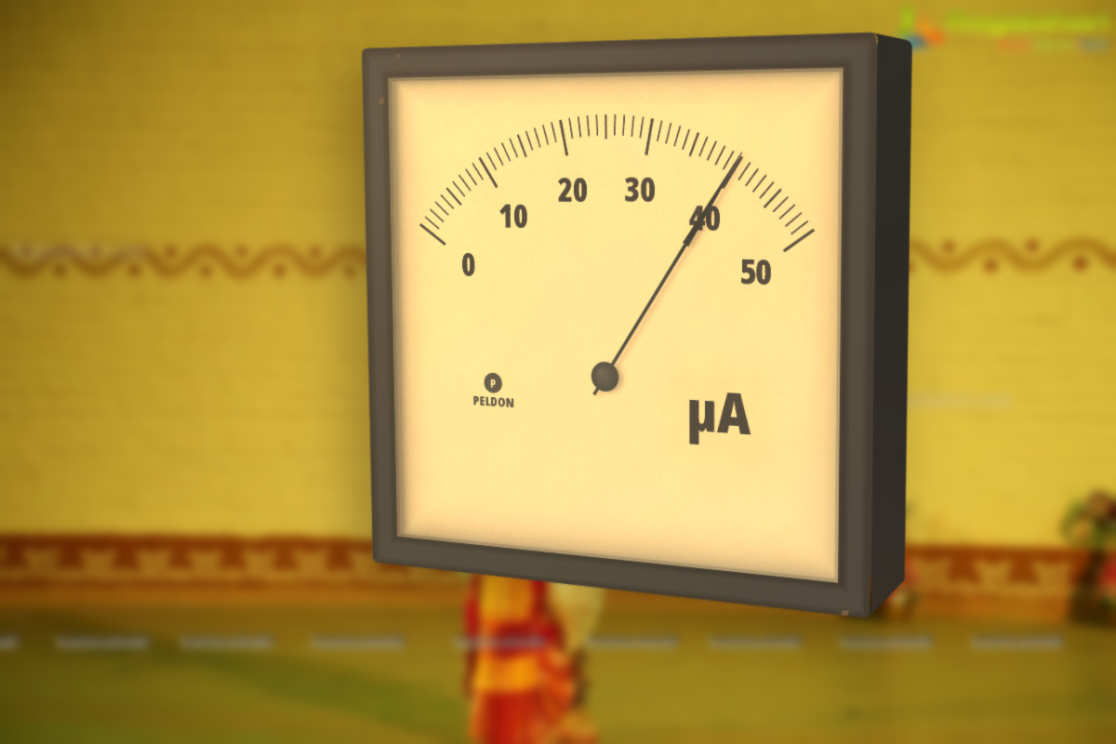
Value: 40µA
